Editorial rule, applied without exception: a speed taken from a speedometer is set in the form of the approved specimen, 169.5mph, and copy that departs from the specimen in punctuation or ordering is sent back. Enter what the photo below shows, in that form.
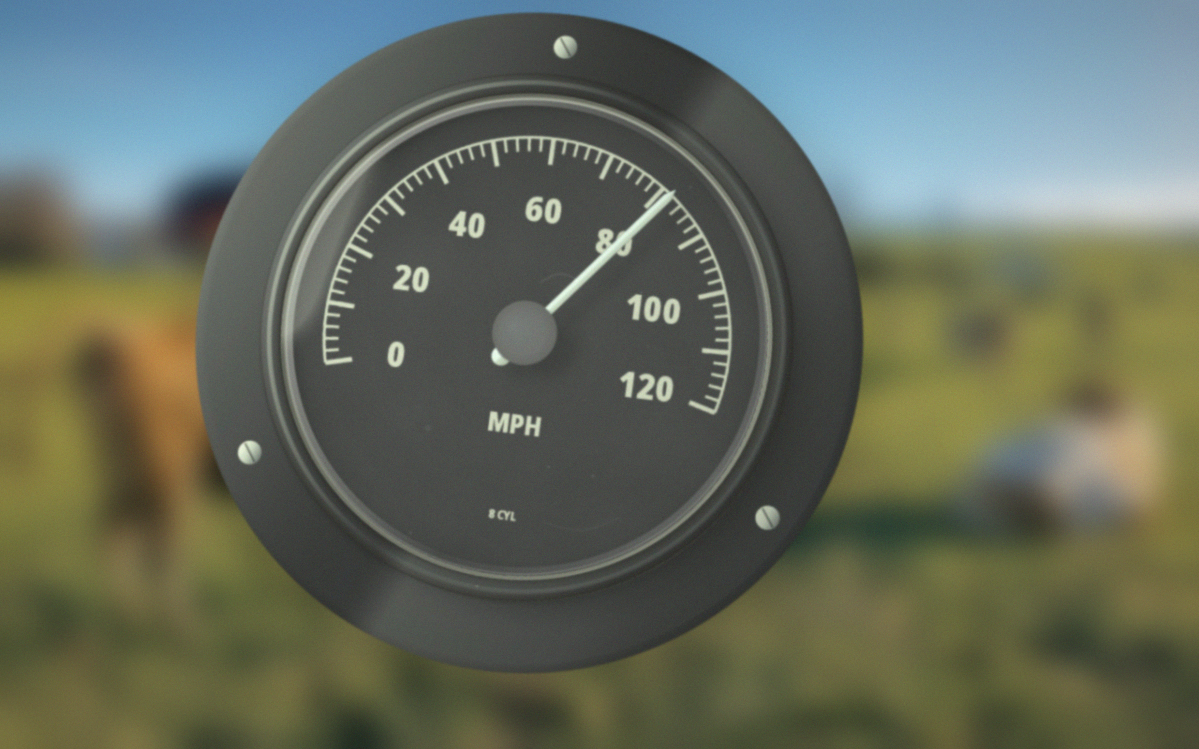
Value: 82mph
